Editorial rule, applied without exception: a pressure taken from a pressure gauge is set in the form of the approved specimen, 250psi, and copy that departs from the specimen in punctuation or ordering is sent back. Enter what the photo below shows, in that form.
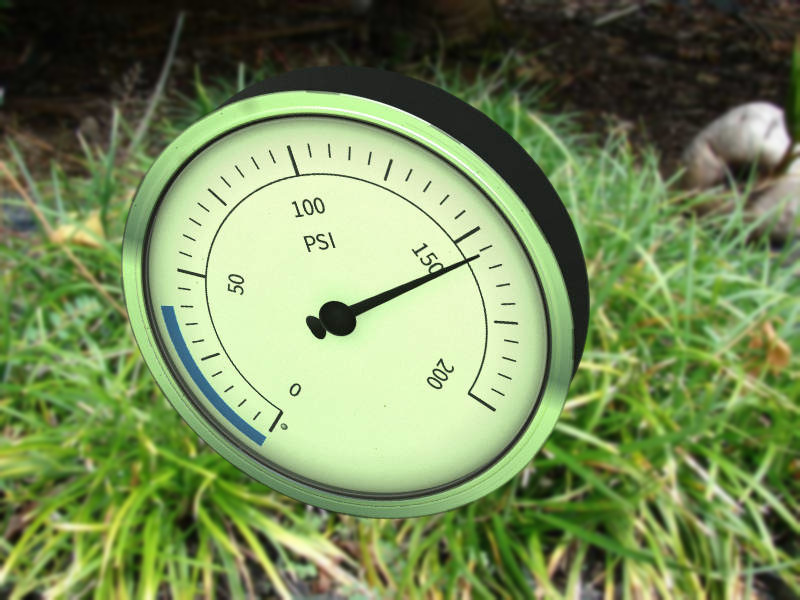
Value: 155psi
